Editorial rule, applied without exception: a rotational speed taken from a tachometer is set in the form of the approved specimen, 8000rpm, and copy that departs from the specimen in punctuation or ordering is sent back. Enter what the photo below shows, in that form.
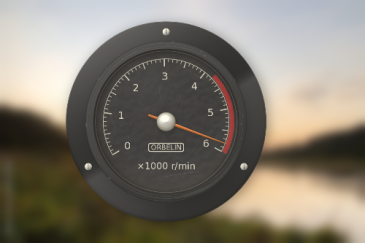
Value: 5800rpm
